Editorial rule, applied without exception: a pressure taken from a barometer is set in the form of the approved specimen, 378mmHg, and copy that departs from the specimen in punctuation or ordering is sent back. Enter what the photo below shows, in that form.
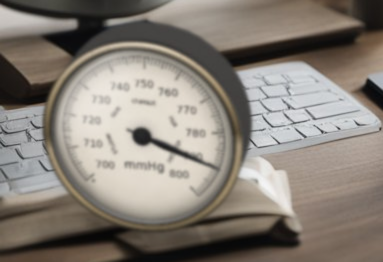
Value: 790mmHg
